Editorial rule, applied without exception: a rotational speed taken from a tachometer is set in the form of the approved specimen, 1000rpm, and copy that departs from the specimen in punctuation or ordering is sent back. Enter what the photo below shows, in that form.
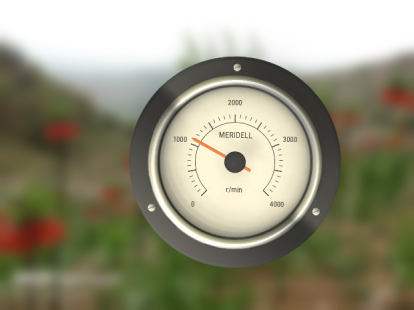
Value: 1100rpm
